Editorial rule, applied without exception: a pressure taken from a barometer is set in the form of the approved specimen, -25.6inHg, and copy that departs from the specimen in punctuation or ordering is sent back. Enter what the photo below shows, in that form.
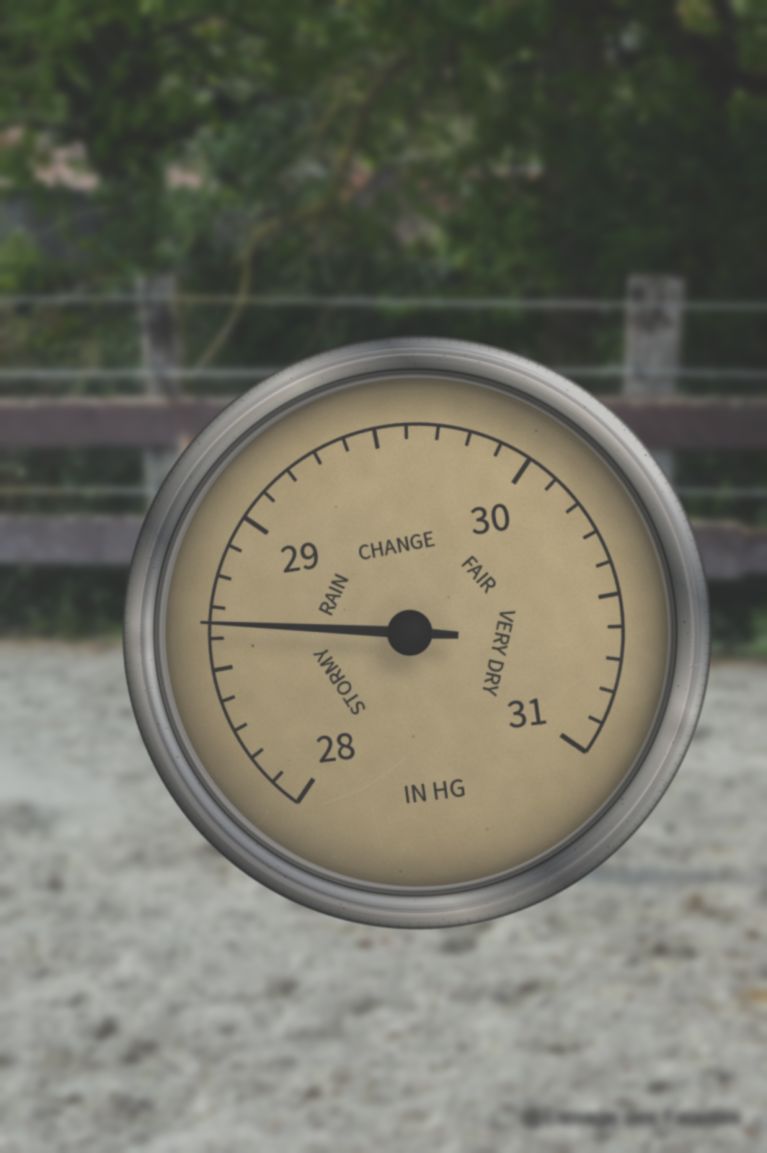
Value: 28.65inHg
